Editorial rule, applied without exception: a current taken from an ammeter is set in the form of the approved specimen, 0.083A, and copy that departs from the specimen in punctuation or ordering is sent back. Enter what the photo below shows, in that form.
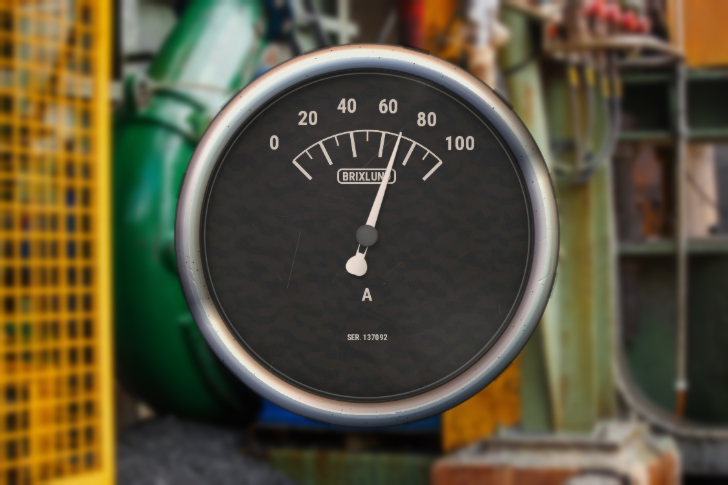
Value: 70A
